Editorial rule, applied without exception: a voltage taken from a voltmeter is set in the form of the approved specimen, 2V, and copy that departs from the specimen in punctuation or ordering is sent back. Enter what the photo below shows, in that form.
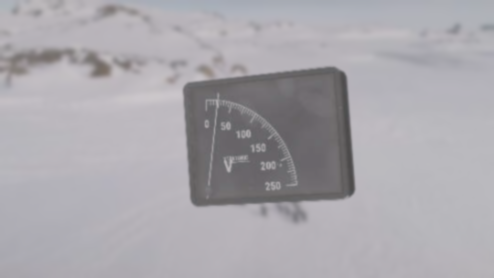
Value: 25V
